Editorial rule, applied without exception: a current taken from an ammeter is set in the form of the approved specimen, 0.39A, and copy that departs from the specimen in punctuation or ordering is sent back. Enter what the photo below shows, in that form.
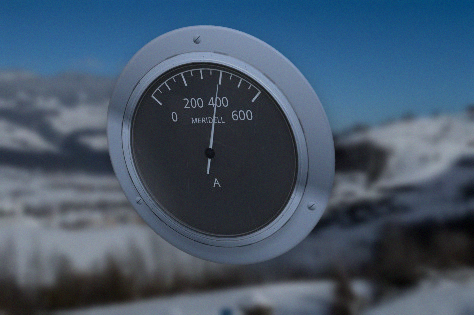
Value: 400A
